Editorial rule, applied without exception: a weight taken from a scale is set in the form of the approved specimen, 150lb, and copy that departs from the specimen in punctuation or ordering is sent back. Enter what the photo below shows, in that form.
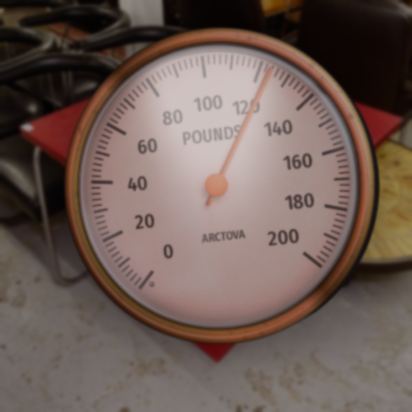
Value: 124lb
